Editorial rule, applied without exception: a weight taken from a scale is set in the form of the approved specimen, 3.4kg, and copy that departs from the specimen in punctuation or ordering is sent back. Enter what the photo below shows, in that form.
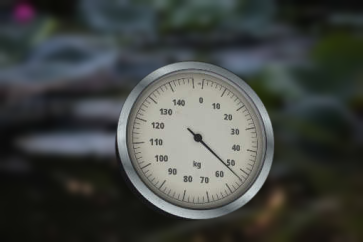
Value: 54kg
